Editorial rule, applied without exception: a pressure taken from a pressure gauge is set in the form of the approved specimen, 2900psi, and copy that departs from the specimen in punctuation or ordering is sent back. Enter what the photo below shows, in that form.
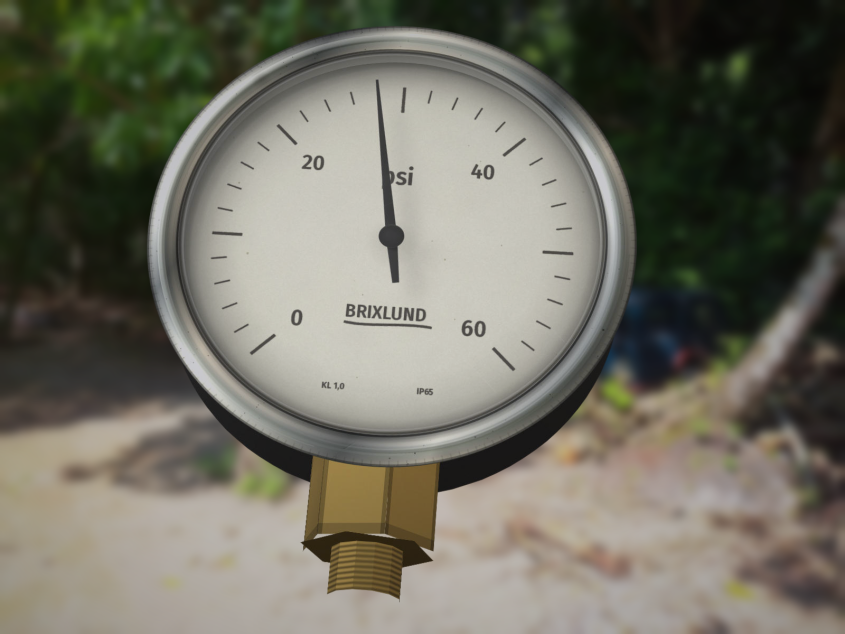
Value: 28psi
